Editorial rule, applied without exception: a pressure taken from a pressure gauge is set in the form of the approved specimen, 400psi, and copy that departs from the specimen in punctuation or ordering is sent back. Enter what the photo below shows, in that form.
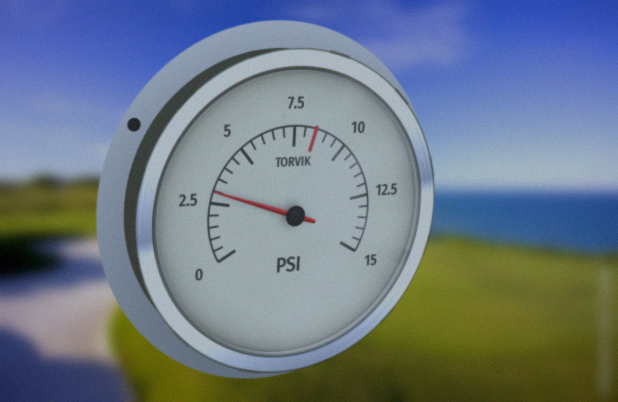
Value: 3psi
